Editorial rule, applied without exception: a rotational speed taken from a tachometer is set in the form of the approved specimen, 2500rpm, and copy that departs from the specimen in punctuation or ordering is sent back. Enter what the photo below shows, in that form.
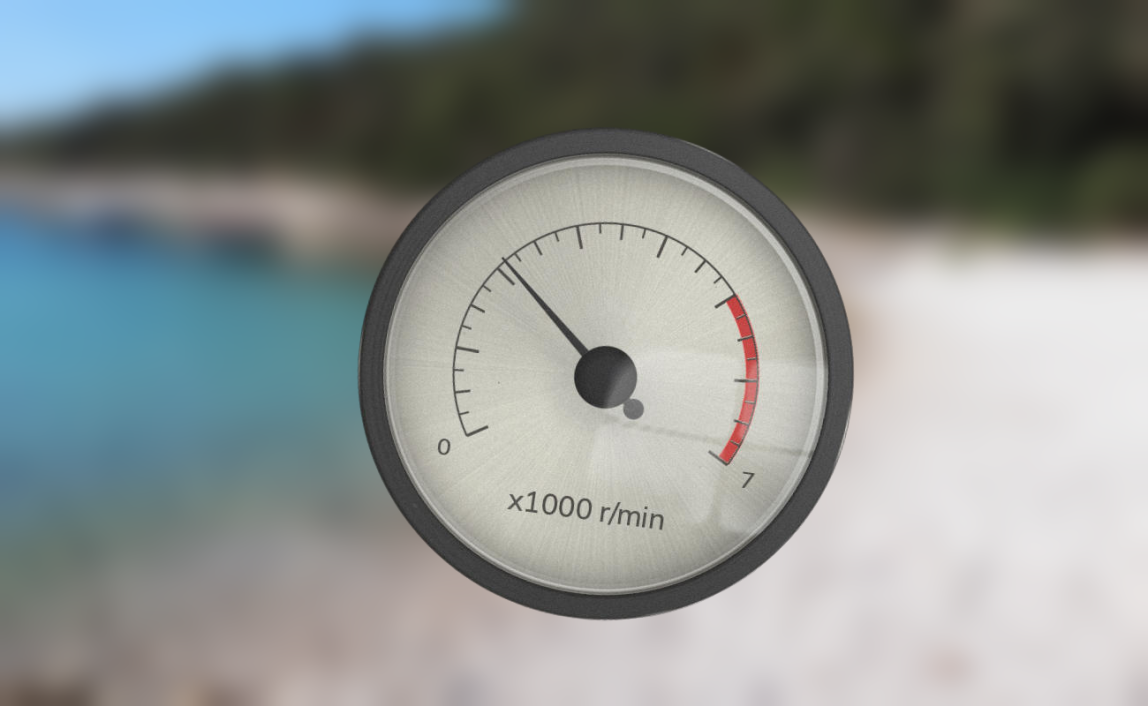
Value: 2125rpm
